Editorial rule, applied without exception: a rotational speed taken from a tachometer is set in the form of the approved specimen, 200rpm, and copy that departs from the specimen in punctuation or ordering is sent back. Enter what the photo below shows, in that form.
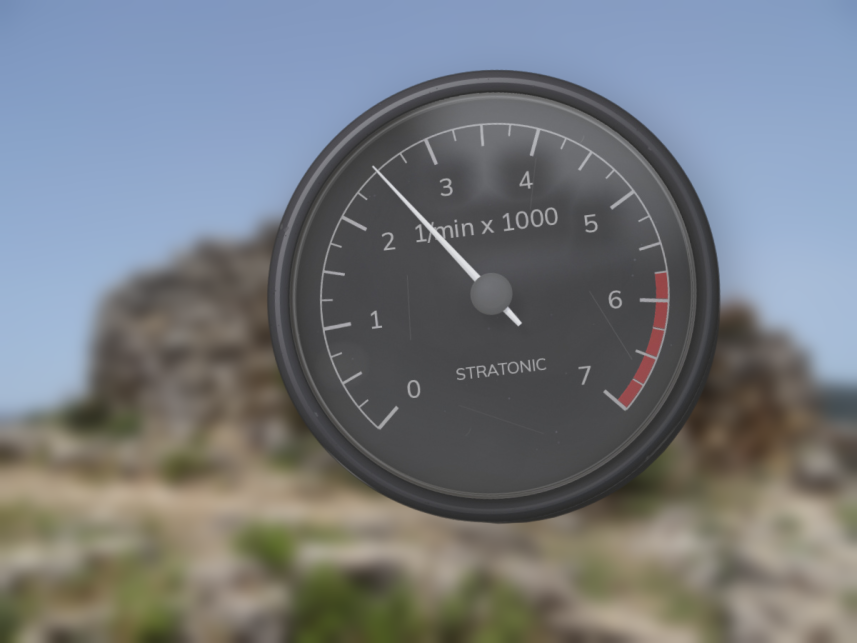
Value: 2500rpm
